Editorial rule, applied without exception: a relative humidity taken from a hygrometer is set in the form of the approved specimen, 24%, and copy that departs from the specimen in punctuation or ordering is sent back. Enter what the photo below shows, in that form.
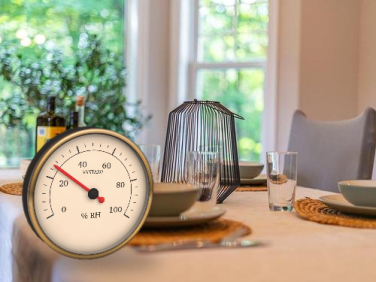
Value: 26%
